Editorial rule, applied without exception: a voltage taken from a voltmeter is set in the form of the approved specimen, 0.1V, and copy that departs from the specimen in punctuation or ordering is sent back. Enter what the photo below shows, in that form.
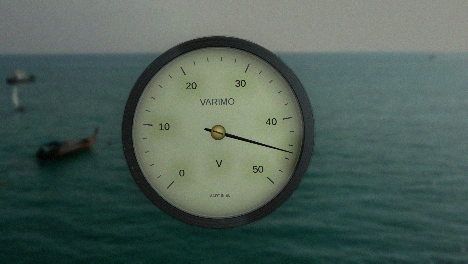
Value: 45V
